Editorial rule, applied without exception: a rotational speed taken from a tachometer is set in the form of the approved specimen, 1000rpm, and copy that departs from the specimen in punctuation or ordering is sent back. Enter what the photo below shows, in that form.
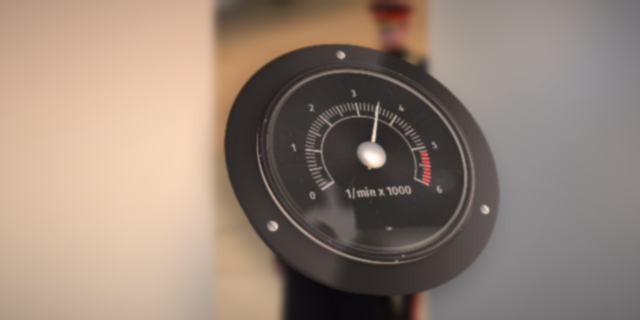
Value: 3500rpm
